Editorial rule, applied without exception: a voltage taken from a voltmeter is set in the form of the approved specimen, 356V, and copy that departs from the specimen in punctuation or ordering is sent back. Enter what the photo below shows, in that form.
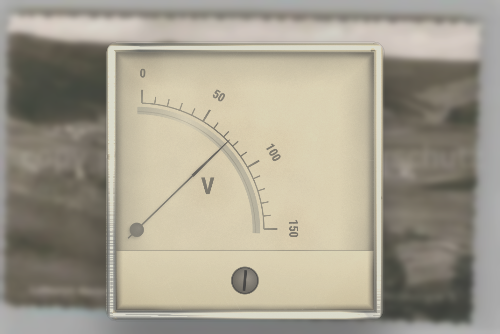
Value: 75V
